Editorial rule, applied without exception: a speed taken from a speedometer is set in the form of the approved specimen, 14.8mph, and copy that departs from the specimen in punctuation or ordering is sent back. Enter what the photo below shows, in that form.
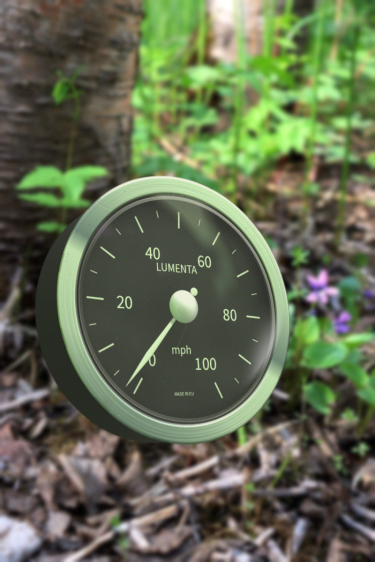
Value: 2.5mph
